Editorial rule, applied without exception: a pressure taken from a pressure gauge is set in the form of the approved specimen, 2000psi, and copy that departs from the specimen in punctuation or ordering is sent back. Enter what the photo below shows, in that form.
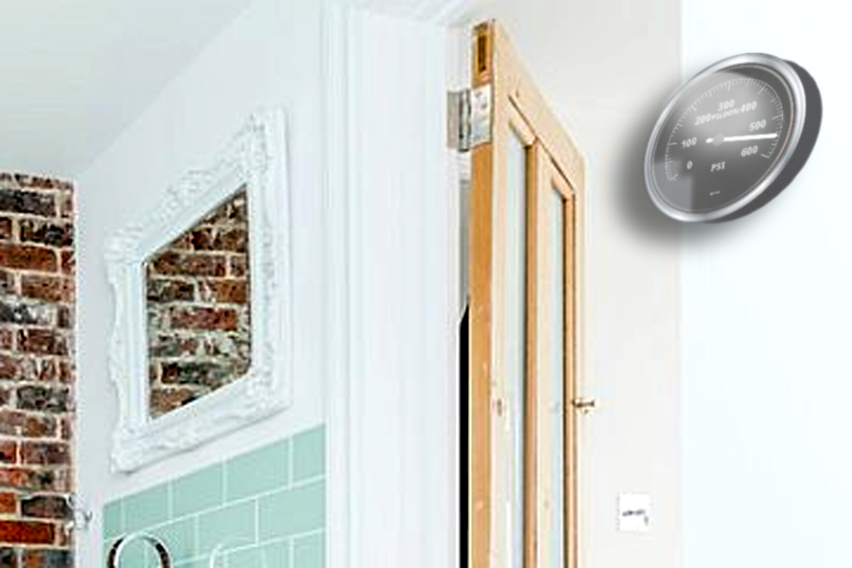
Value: 550psi
